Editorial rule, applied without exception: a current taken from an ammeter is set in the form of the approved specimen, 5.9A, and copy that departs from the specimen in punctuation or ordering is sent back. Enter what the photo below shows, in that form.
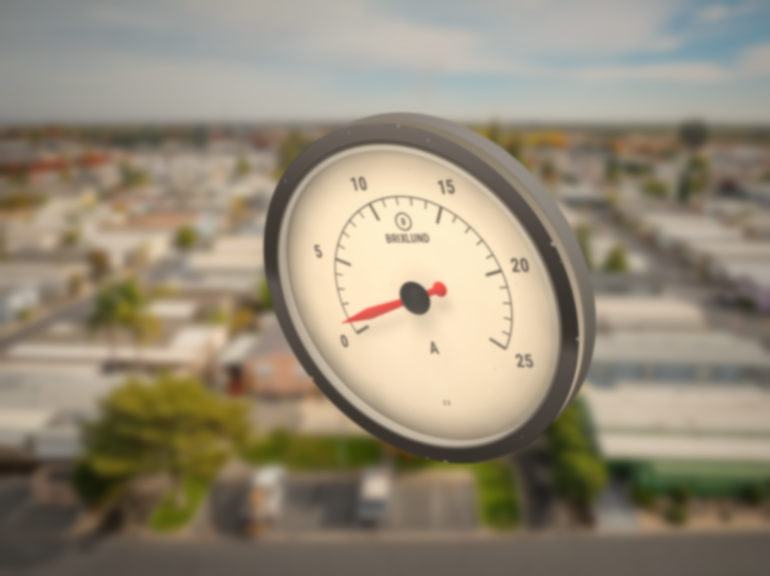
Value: 1A
